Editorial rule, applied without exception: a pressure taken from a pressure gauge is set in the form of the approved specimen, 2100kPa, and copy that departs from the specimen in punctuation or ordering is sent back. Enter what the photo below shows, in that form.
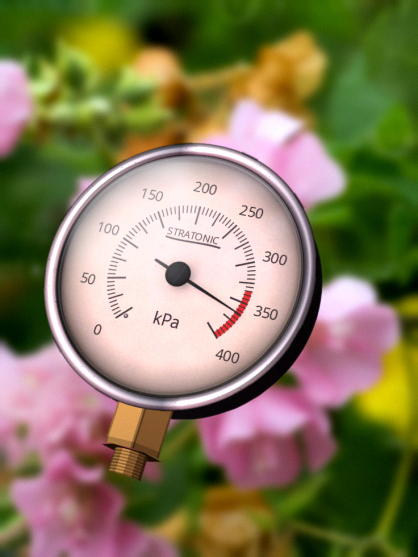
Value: 365kPa
